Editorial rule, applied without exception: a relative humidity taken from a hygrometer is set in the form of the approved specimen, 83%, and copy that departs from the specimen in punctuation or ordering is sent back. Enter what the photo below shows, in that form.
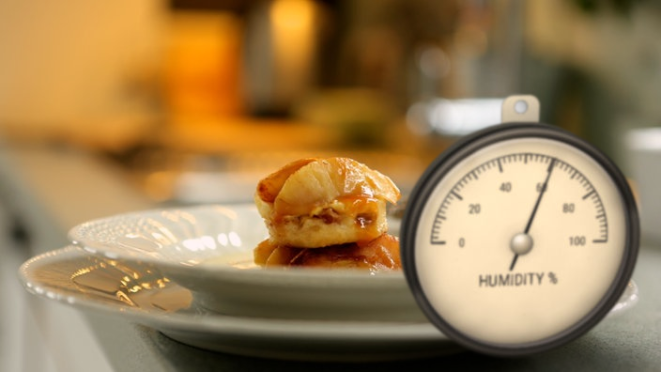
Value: 60%
